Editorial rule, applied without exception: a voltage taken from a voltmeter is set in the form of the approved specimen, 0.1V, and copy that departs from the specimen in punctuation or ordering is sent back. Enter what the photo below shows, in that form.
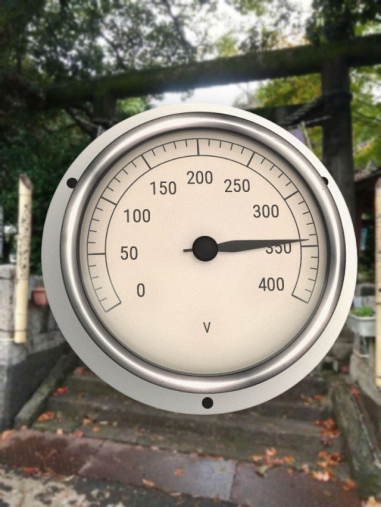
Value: 345V
